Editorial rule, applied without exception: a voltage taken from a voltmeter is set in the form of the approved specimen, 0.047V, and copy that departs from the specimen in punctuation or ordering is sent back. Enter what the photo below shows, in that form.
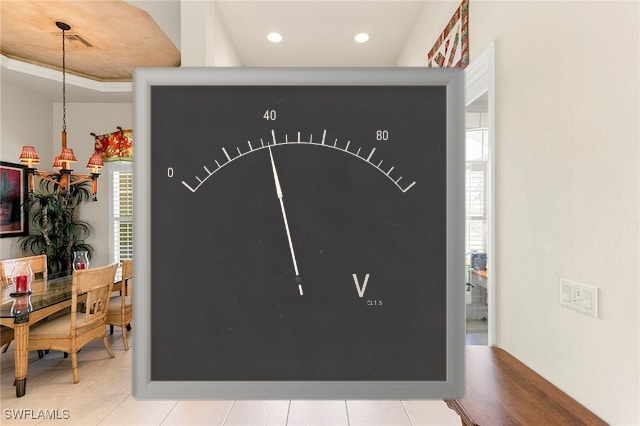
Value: 37.5V
